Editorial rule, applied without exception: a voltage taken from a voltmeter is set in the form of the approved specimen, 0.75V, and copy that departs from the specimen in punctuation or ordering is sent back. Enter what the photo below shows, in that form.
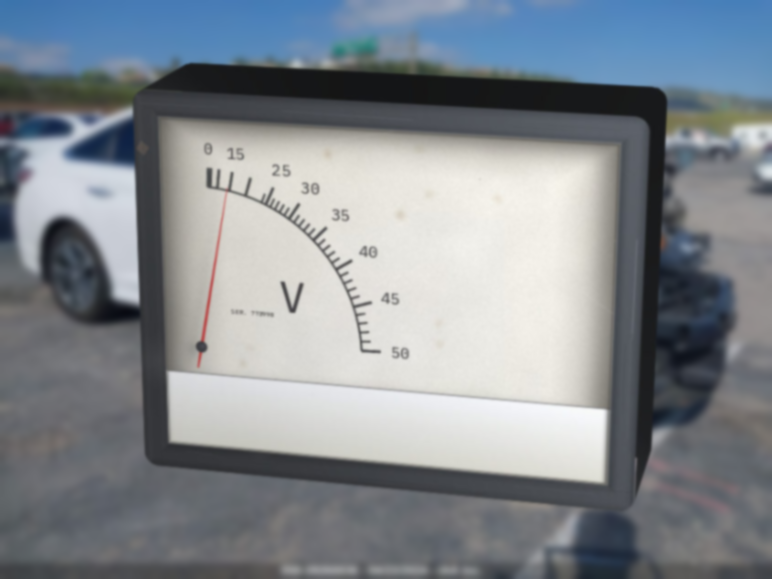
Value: 15V
